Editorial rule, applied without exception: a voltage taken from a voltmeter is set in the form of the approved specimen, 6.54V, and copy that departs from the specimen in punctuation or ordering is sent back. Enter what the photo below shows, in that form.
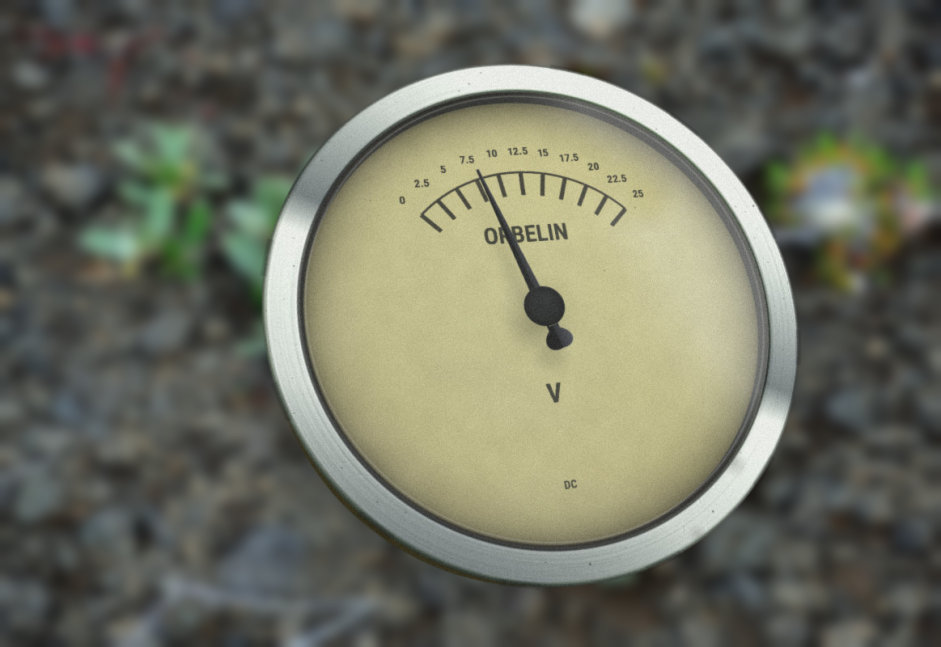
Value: 7.5V
